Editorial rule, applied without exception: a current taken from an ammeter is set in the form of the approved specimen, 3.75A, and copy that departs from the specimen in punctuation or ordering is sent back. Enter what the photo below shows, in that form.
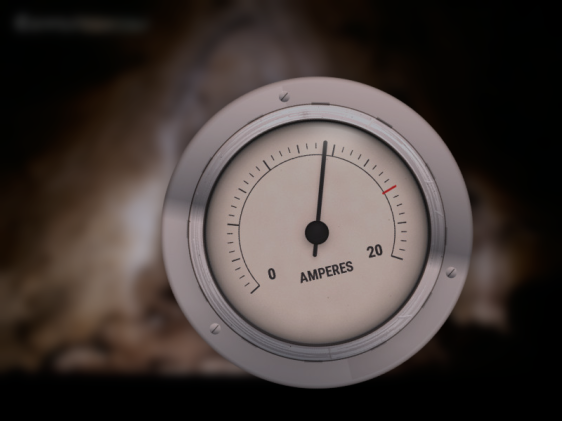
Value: 11.5A
